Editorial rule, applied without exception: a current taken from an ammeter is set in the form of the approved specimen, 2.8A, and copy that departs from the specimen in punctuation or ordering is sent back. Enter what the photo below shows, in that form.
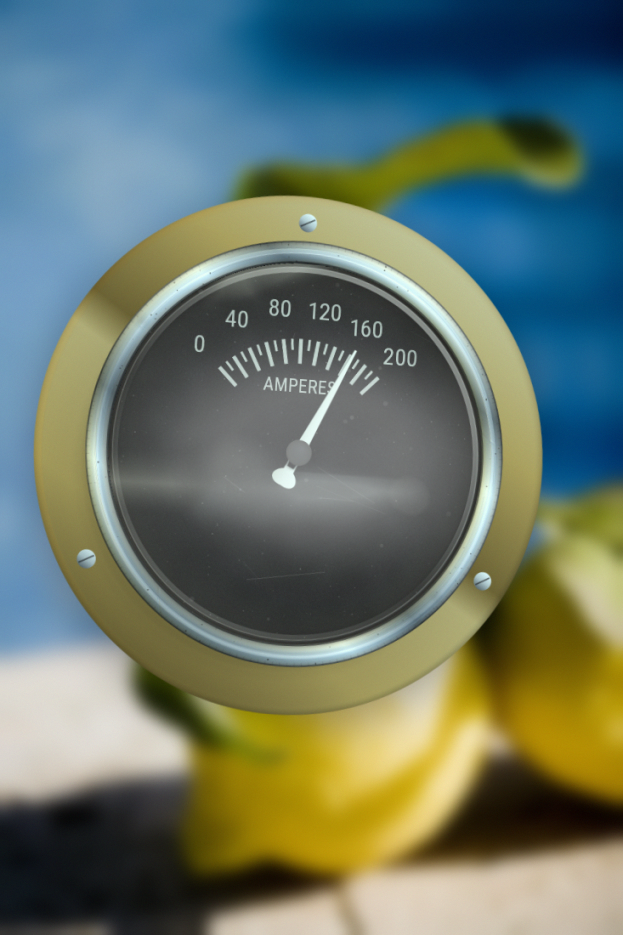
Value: 160A
